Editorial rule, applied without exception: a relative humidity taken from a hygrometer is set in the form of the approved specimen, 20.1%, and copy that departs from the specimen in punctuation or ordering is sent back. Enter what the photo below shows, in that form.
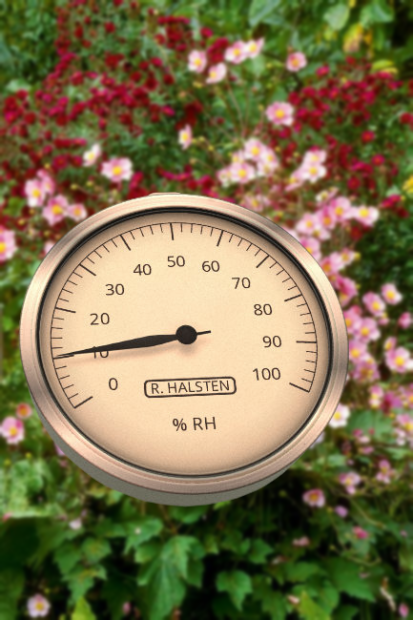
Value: 10%
